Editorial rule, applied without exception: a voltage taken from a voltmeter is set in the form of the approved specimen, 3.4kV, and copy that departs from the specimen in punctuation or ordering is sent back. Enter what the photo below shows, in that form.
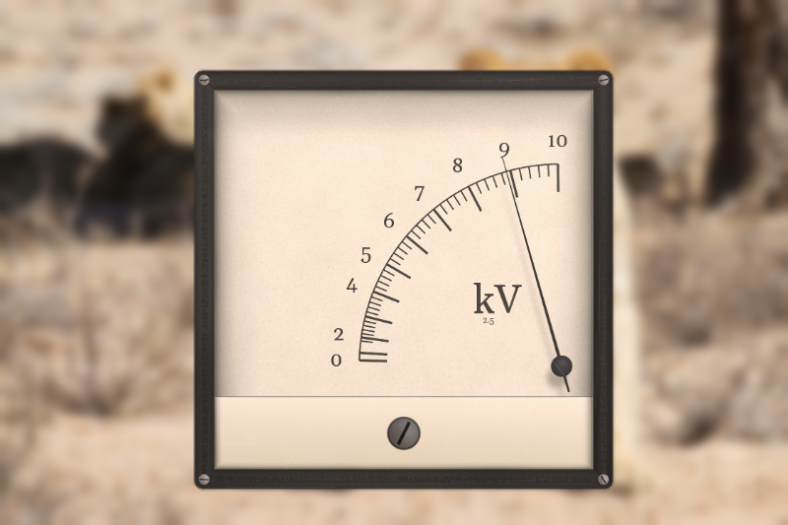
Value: 8.9kV
